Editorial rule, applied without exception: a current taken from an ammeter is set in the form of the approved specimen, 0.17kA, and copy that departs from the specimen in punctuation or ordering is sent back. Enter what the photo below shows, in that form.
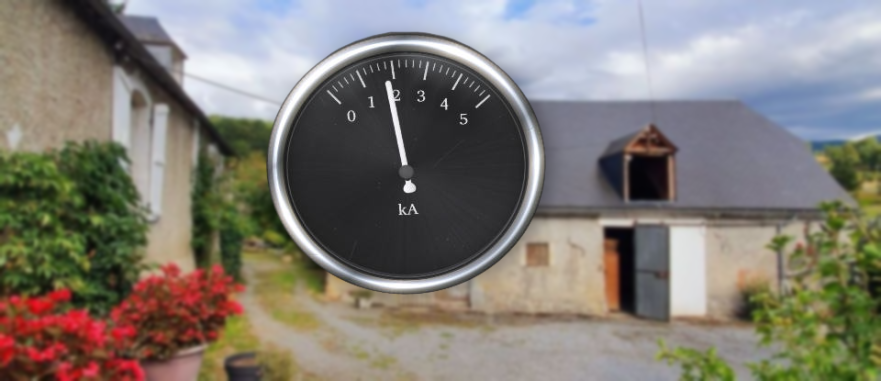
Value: 1.8kA
